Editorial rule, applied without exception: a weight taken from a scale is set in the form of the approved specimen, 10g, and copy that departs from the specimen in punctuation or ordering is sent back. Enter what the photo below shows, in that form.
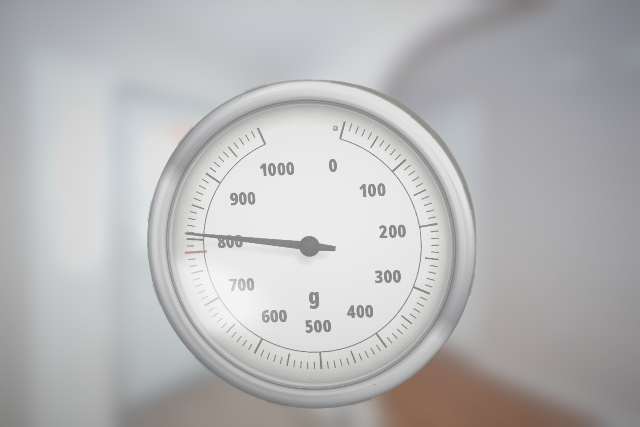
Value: 810g
